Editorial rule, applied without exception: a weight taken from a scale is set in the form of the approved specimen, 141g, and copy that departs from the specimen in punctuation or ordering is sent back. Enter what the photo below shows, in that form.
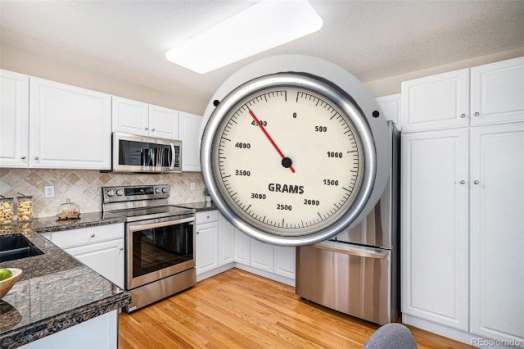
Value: 4500g
